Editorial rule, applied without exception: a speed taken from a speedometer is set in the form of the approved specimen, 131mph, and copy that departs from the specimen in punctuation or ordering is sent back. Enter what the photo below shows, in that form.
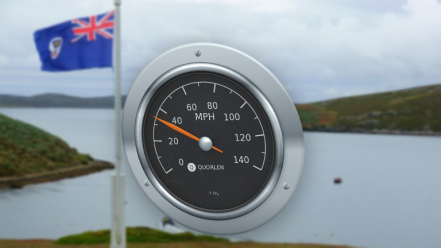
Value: 35mph
